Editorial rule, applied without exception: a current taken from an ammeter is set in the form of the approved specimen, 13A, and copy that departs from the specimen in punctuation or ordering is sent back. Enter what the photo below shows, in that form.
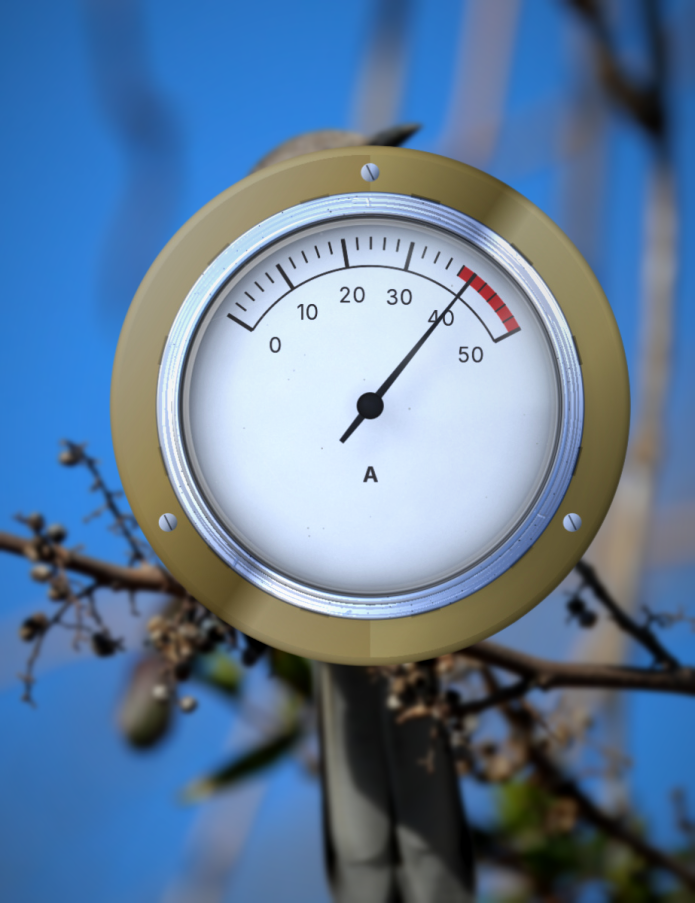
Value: 40A
